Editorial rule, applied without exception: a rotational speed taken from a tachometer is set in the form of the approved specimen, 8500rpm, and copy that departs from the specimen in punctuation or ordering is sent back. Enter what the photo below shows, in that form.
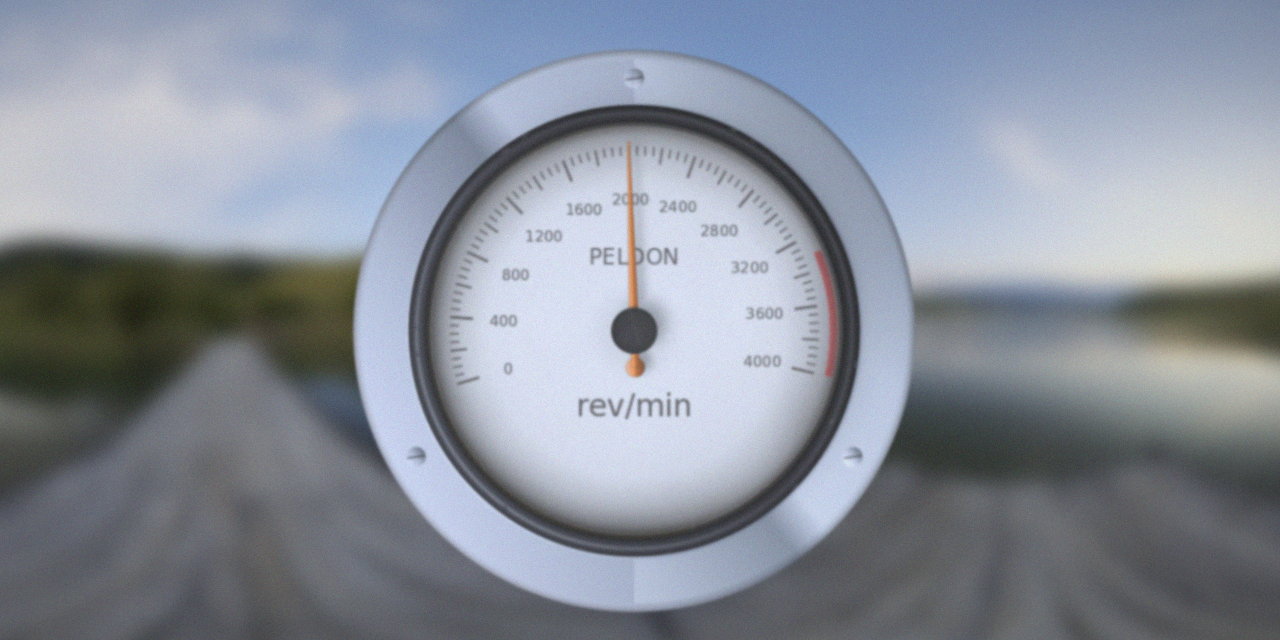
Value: 2000rpm
